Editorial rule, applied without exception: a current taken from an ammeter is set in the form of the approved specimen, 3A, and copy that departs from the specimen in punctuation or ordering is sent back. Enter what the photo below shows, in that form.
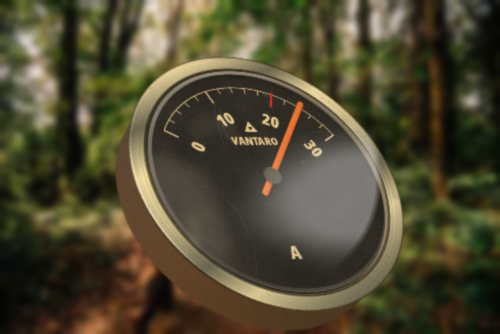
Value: 24A
